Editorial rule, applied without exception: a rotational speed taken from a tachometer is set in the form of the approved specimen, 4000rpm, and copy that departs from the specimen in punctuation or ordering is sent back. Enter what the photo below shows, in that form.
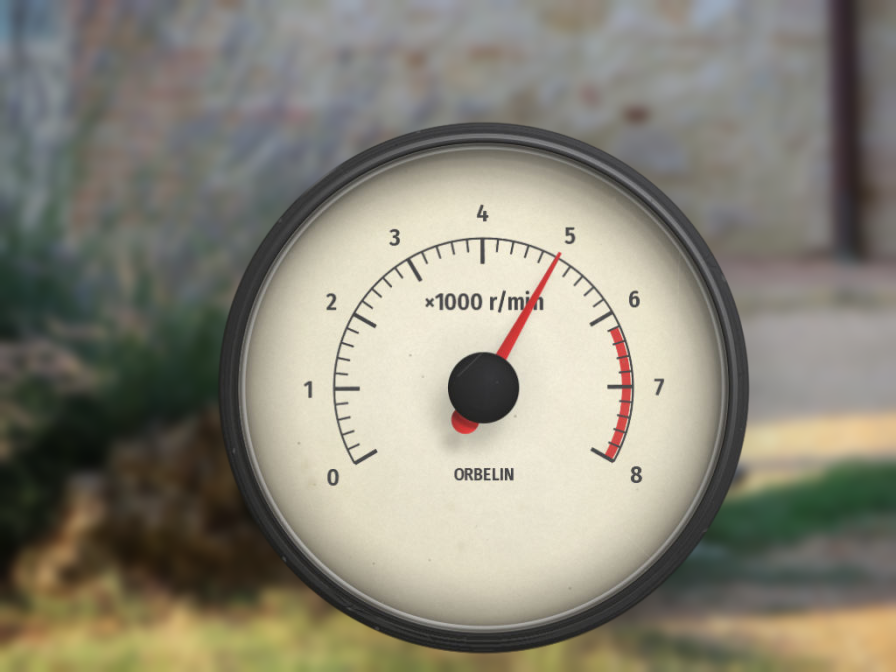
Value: 5000rpm
